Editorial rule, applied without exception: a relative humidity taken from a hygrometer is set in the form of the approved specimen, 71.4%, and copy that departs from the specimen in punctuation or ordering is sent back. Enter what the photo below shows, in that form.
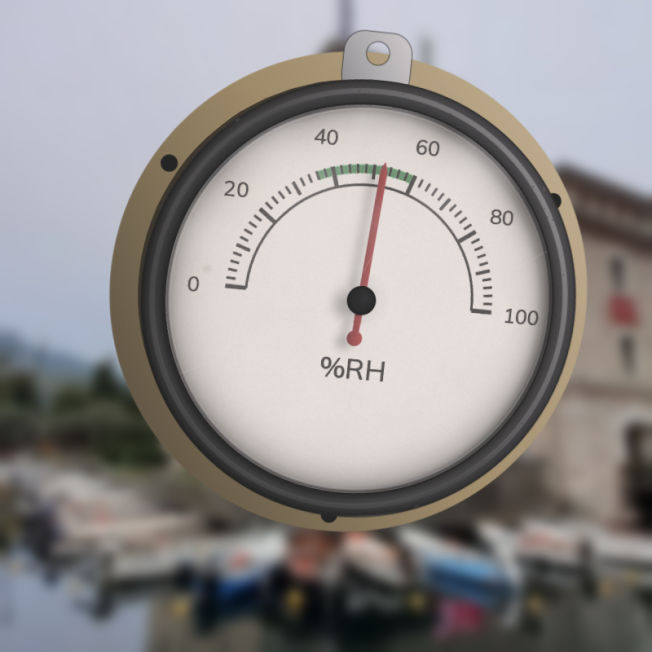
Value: 52%
